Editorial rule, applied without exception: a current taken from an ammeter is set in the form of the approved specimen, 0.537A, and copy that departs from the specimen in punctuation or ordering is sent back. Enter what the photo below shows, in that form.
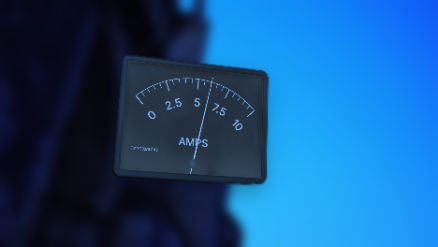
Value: 6A
